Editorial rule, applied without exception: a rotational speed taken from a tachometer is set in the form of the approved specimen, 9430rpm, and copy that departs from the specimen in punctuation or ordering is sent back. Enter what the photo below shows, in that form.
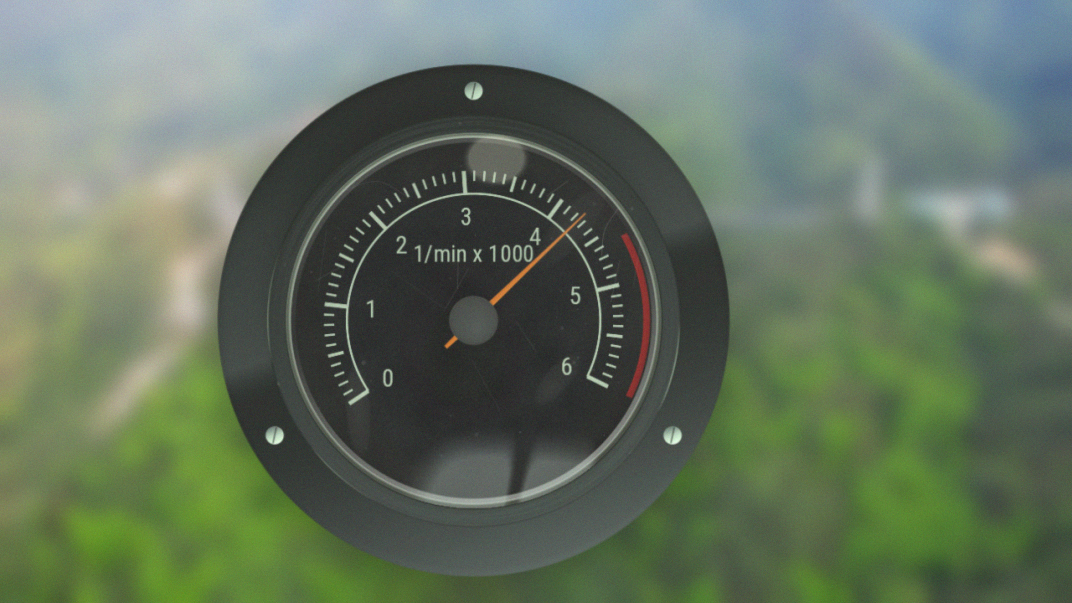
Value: 4250rpm
